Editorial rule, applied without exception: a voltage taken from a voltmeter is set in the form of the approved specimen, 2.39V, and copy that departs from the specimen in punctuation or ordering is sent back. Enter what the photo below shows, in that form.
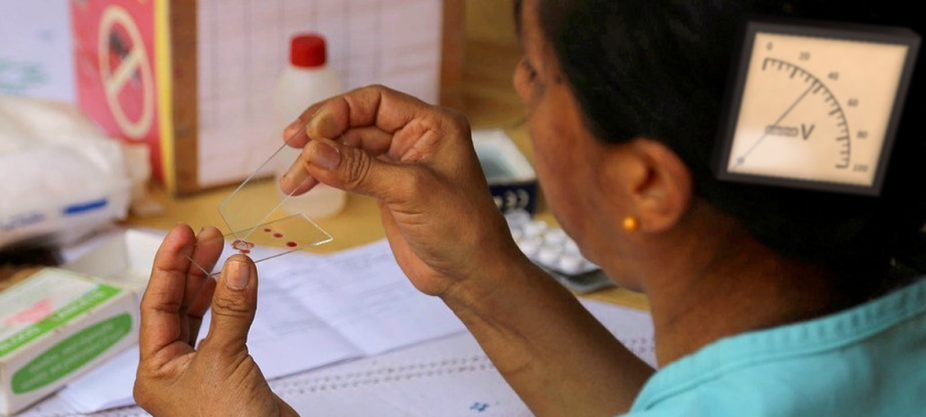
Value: 35V
